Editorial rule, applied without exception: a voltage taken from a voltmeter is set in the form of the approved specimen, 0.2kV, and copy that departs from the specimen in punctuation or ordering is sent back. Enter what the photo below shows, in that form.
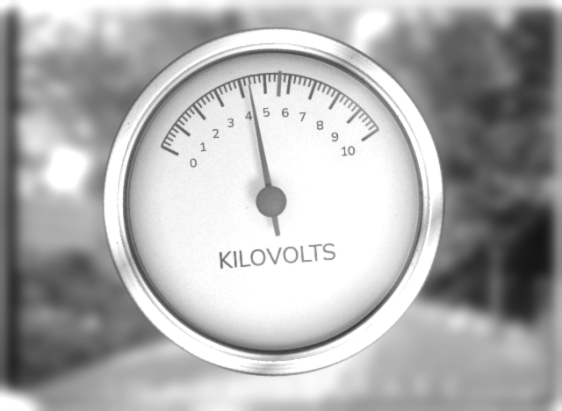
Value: 4.4kV
